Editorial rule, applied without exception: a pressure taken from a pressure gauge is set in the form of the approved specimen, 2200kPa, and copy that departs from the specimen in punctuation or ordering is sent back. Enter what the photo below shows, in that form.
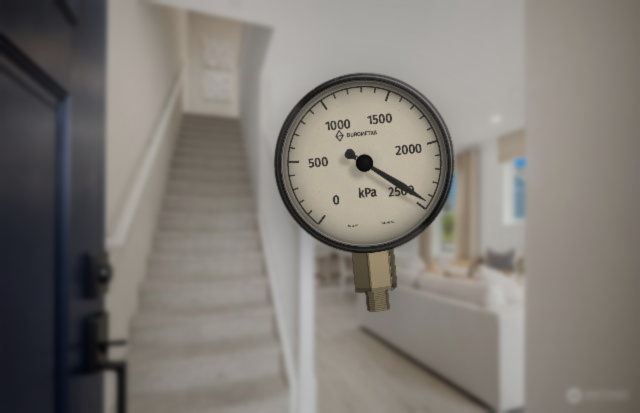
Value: 2450kPa
